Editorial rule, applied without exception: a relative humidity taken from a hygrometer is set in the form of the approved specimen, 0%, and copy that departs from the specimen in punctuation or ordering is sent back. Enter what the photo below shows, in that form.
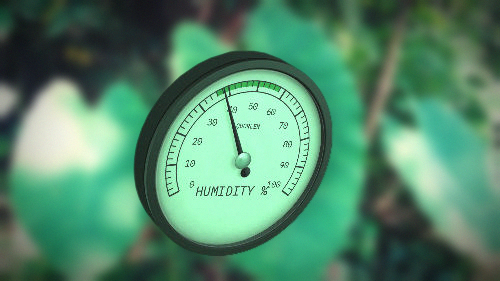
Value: 38%
